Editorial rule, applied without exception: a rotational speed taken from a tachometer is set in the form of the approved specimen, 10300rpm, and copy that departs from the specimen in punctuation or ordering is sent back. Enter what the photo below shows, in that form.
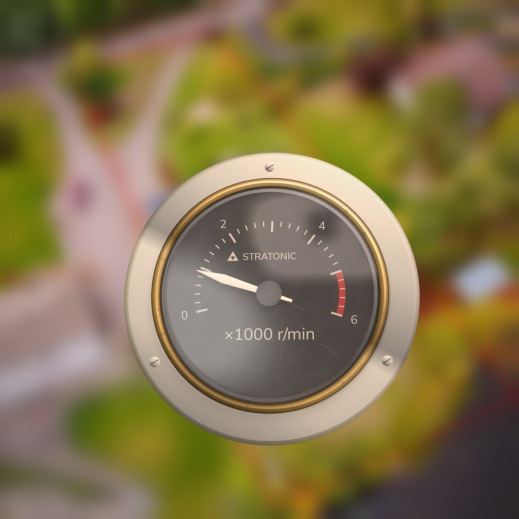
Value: 900rpm
